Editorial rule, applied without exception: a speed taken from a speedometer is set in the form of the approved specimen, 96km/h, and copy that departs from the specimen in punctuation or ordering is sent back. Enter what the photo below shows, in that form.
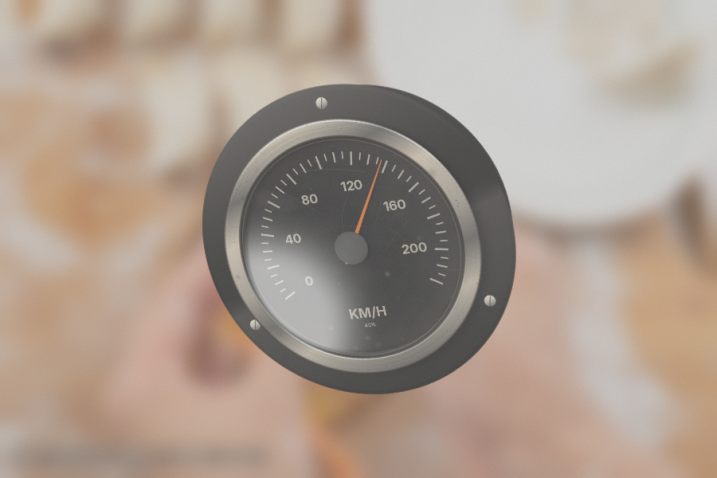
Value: 137.5km/h
